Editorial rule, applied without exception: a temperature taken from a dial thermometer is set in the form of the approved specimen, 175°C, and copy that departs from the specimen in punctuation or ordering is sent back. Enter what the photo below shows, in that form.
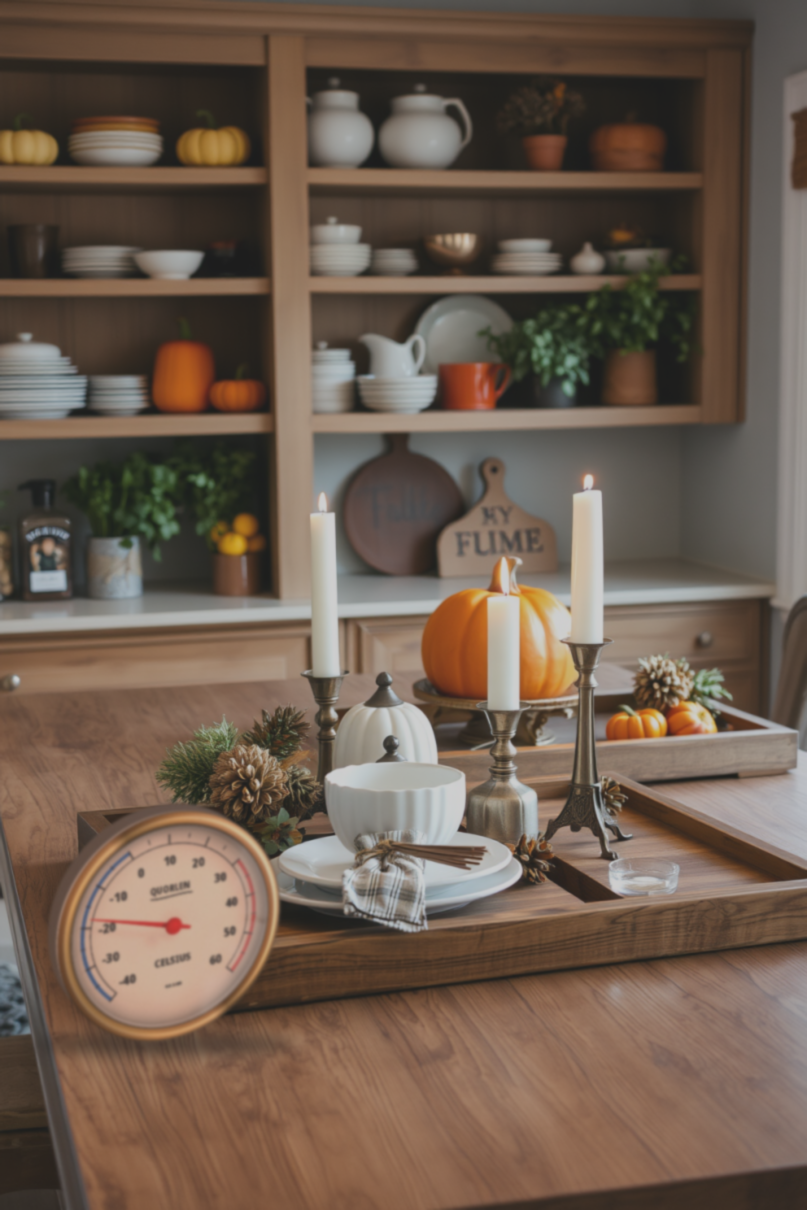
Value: -17.5°C
